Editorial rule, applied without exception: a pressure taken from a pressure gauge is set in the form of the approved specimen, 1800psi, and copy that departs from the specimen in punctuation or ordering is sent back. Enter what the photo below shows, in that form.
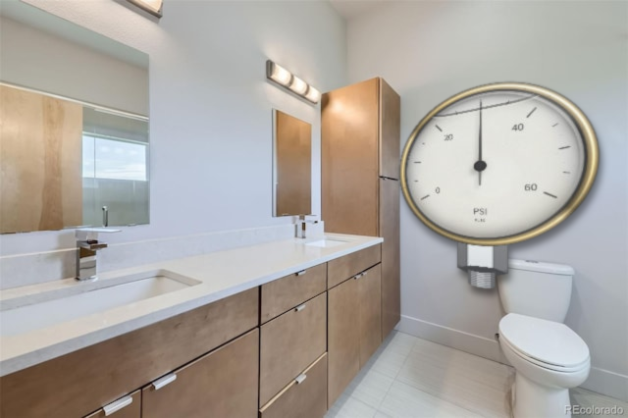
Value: 30psi
